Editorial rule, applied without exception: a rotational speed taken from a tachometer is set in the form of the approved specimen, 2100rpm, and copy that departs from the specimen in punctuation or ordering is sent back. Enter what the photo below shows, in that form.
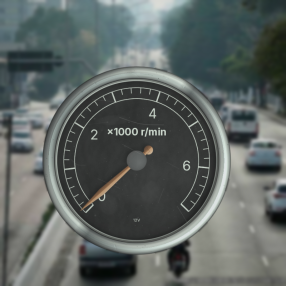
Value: 100rpm
